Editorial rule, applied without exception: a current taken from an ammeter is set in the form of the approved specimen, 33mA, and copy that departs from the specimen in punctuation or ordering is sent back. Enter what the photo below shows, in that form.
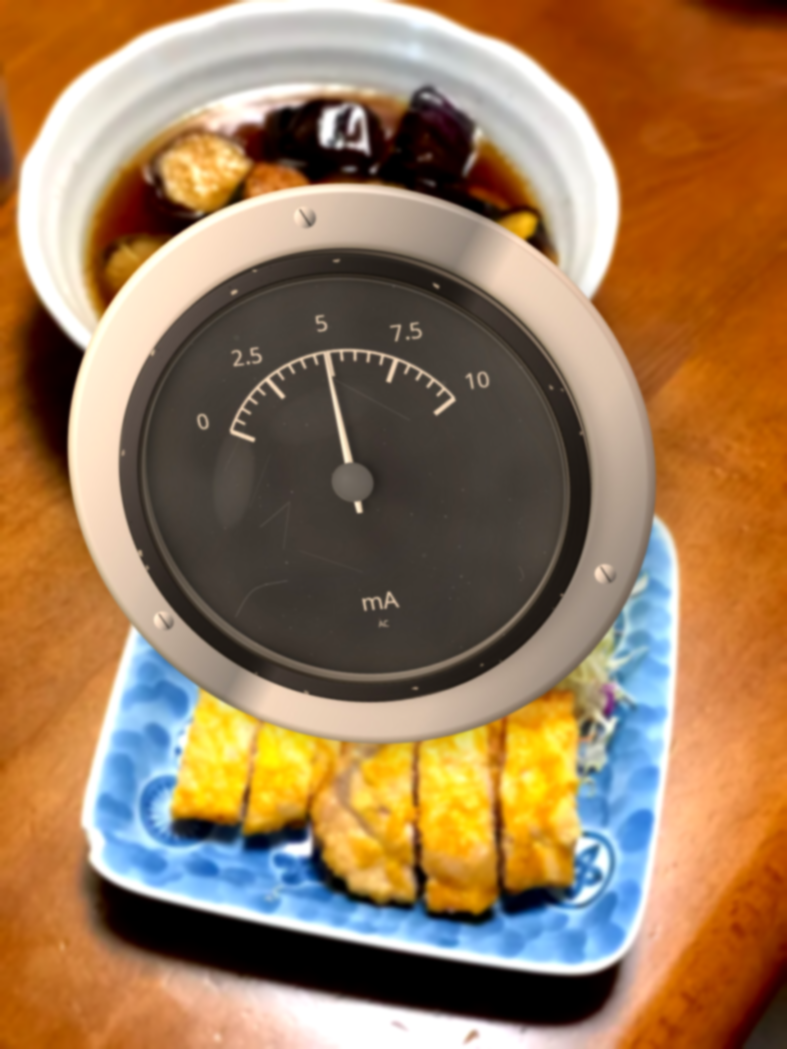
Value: 5mA
